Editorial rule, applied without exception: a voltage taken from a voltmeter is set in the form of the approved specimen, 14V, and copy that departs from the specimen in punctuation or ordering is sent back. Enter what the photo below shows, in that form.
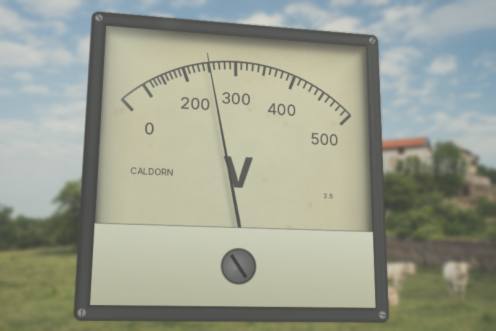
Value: 250V
